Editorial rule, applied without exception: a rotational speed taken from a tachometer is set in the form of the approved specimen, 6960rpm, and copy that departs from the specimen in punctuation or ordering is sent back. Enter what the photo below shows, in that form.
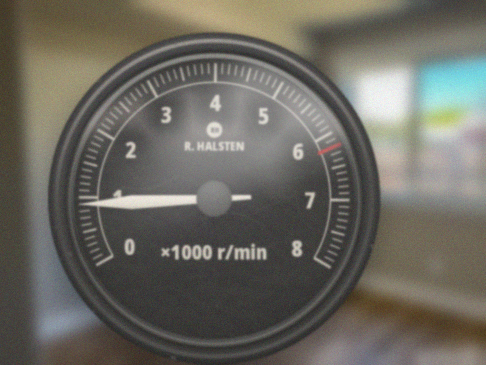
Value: 900rpm
